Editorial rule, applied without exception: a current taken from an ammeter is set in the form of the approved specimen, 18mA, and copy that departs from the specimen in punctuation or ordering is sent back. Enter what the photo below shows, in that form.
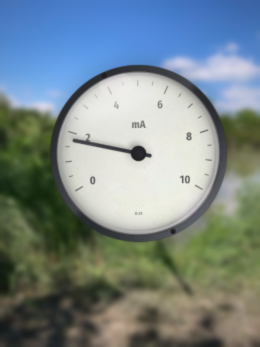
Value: 1.75mA
